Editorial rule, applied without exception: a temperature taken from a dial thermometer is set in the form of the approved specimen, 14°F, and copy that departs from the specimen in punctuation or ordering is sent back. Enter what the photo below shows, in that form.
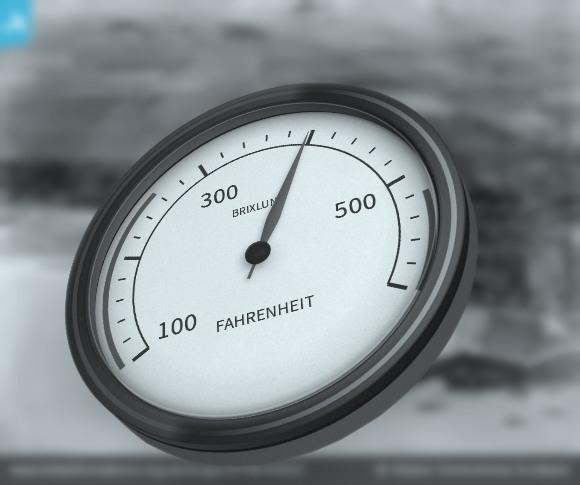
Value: 400°F
